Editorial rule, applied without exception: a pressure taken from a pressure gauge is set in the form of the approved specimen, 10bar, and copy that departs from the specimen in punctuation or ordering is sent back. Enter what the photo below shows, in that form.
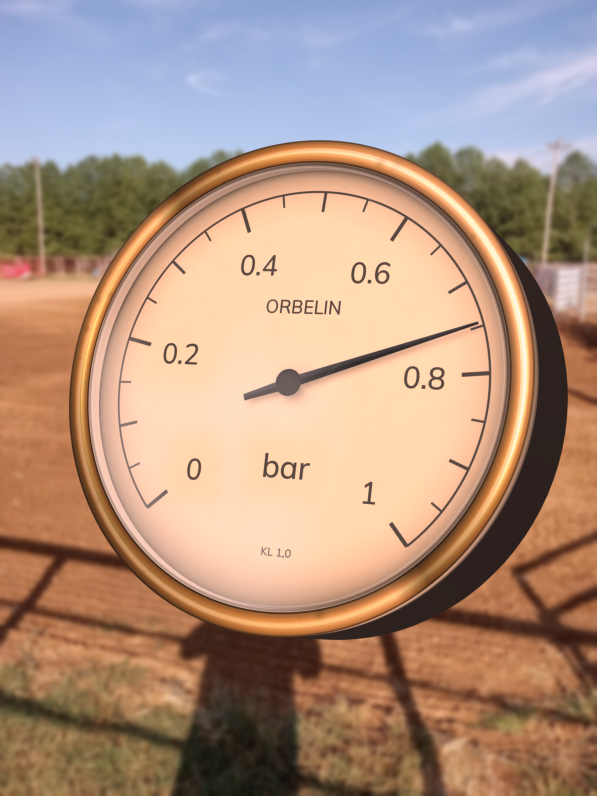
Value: 0.75bar
